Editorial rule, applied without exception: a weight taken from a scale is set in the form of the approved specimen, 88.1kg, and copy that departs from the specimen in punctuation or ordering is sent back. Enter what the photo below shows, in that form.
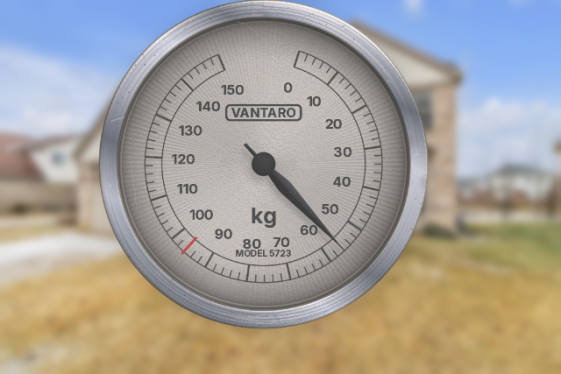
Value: 56kg
